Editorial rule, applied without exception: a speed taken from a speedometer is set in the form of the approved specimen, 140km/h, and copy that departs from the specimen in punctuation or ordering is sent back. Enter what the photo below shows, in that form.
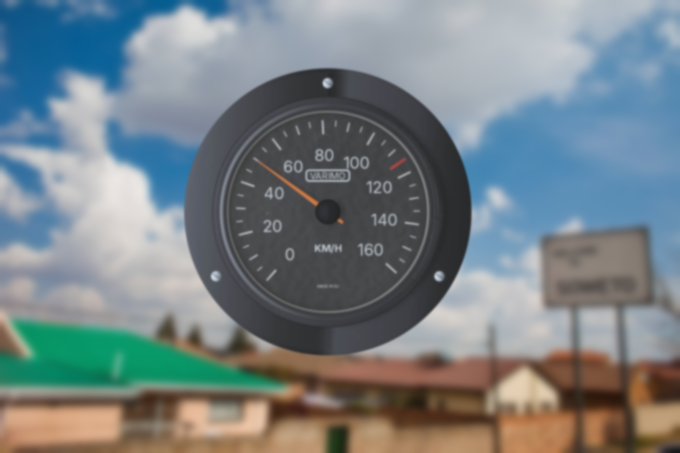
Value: 50km/h
